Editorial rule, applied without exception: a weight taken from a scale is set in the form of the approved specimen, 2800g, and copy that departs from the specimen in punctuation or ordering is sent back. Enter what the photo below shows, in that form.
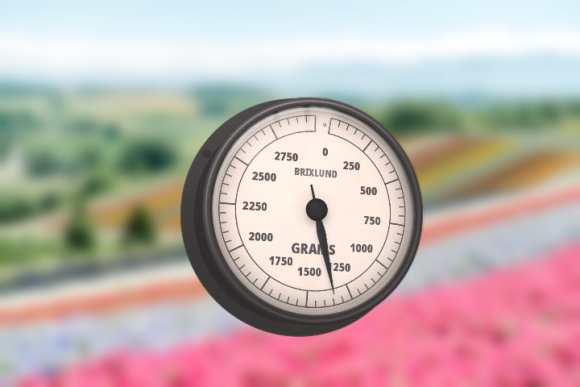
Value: 1350g
